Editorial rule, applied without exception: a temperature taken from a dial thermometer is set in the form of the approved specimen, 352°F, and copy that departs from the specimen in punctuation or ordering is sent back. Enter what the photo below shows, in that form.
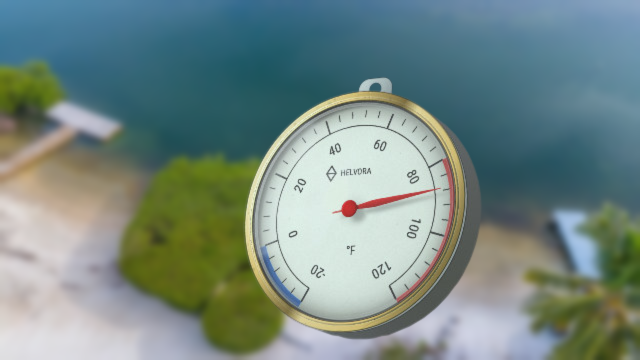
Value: 88°F
